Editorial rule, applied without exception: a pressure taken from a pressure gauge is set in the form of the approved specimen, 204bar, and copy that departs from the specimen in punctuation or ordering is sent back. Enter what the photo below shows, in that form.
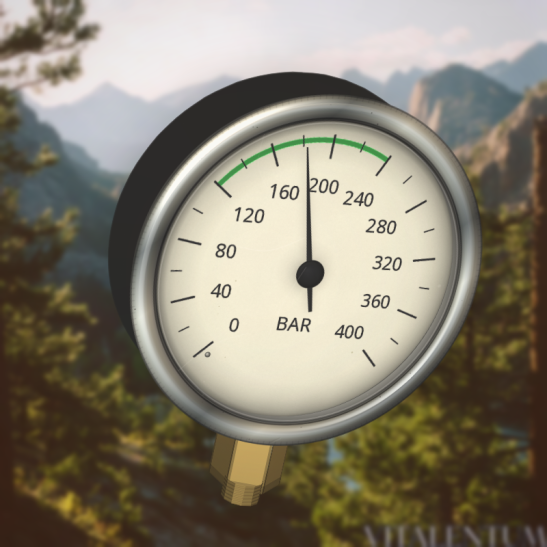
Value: 180bar
